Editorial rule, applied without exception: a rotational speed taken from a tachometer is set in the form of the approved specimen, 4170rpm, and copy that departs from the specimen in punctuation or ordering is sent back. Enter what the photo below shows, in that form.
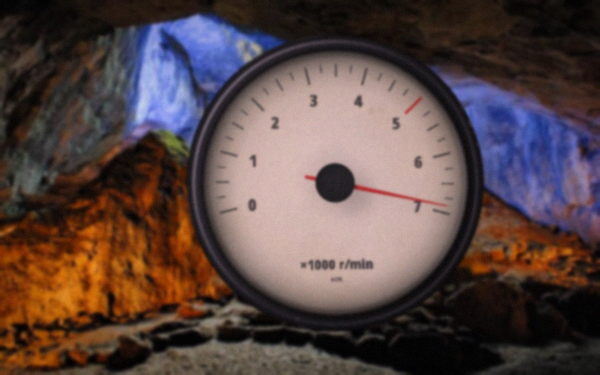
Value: 6875rpm
